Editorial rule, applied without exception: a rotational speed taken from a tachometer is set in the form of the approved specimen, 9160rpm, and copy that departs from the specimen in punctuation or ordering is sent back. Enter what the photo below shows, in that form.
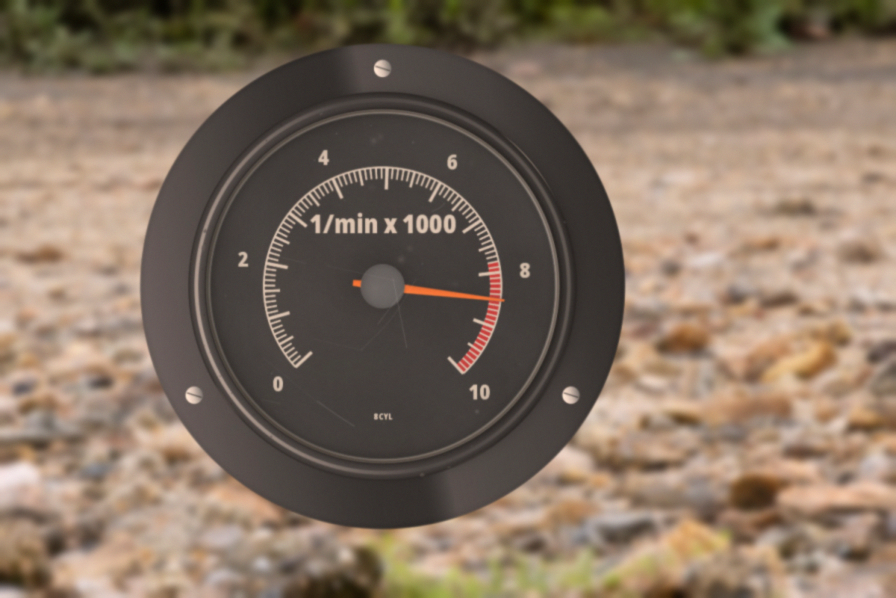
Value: 8500rpm
